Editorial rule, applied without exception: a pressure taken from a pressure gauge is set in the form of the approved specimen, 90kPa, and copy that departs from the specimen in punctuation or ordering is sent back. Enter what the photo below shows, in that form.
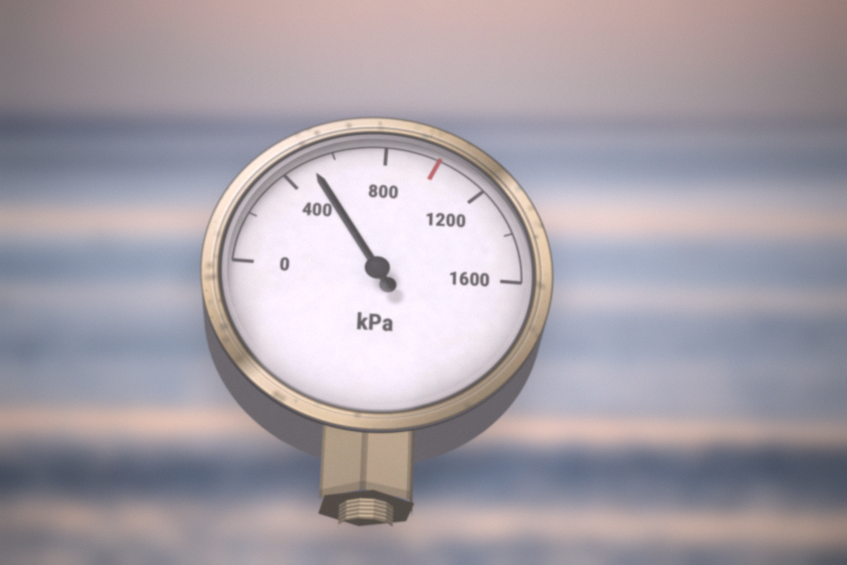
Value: 500kPa
